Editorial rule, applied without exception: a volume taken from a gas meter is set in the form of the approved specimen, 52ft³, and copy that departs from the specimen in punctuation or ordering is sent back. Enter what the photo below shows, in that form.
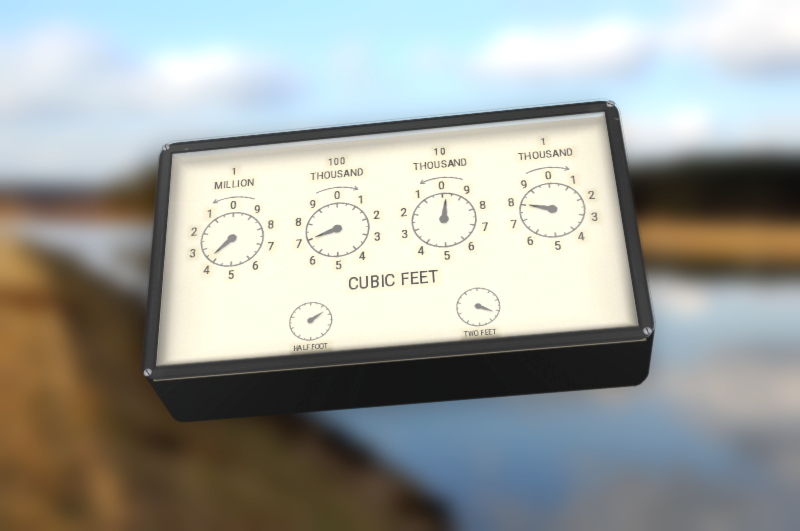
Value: 369800ft³
